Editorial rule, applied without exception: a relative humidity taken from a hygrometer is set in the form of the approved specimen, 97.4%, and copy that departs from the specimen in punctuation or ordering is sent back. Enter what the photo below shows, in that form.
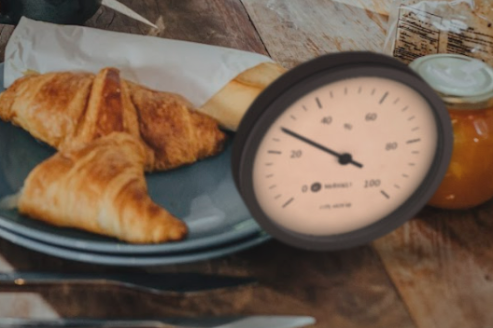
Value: 28%
